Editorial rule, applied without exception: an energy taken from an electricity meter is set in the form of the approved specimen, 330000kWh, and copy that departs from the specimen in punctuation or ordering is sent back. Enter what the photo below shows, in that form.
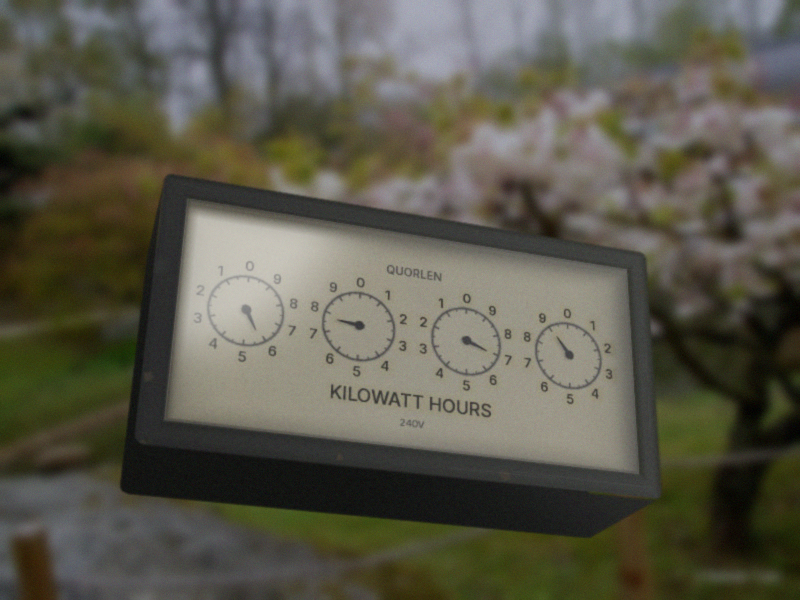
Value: 5769kWh
